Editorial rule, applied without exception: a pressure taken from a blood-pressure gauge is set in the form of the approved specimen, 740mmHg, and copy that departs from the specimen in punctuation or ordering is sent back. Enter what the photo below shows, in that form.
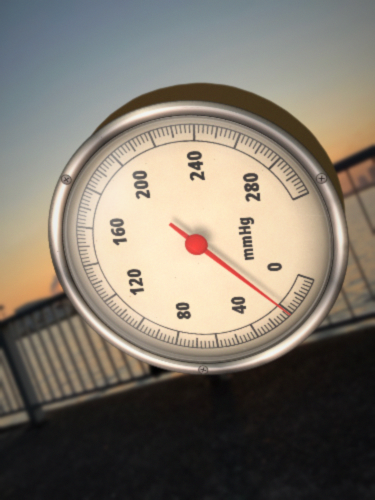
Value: 20mmHg
